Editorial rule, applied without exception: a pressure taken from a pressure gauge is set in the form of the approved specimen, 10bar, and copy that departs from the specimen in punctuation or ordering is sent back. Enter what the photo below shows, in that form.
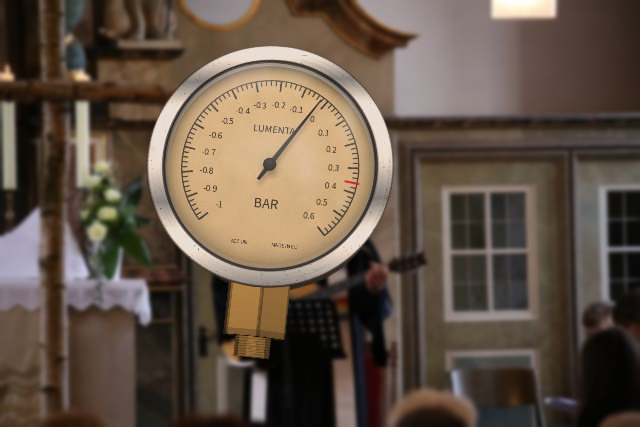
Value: -0.02bar
